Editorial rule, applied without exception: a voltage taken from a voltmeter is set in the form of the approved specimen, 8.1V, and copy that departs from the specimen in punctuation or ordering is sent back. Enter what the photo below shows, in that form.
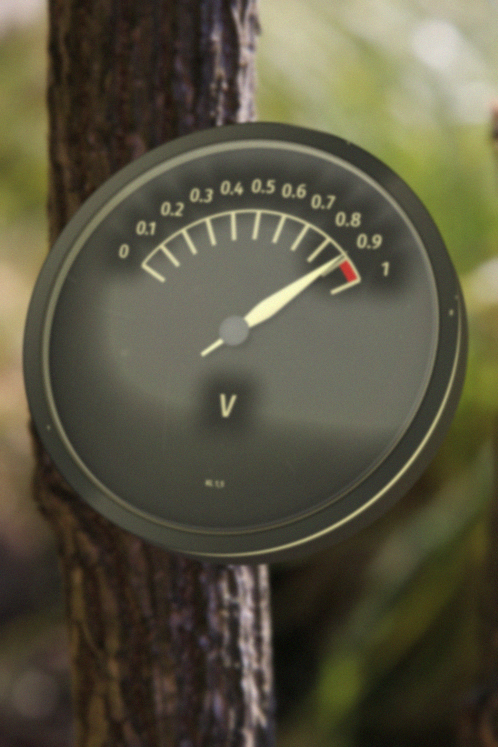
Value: 0.9V
